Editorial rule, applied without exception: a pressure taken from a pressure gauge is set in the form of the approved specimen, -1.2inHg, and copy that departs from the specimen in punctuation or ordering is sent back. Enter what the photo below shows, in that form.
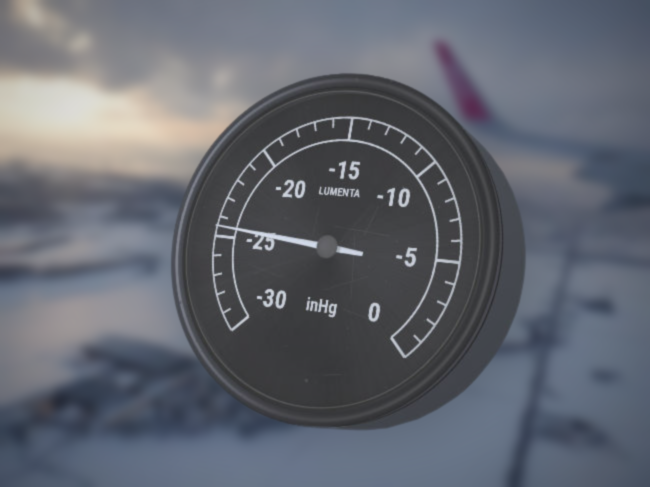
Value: -24.5inHg
